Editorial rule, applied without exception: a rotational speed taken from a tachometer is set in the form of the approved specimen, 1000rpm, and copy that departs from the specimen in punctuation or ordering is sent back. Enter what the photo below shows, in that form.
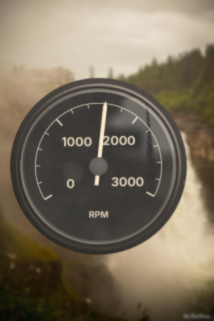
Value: 1600rpm
